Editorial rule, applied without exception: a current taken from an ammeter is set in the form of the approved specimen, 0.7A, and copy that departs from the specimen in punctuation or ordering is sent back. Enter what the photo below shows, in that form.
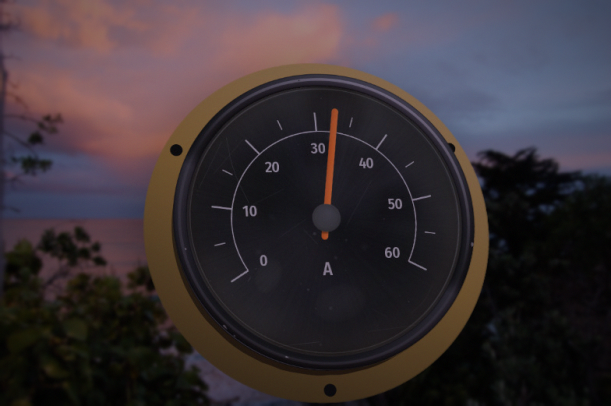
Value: 32.5A
